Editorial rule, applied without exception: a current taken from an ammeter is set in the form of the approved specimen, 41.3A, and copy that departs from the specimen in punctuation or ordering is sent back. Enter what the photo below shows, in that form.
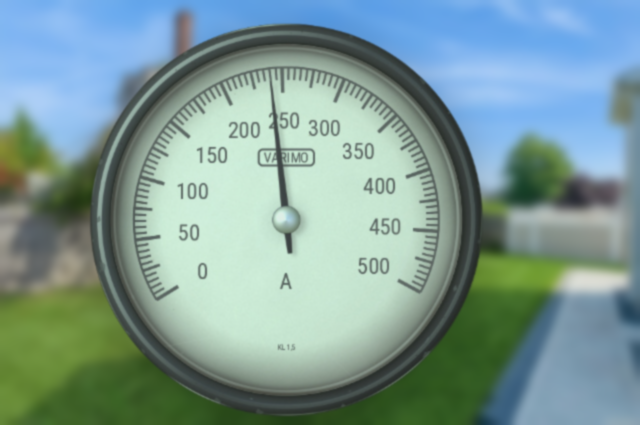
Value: 240A
